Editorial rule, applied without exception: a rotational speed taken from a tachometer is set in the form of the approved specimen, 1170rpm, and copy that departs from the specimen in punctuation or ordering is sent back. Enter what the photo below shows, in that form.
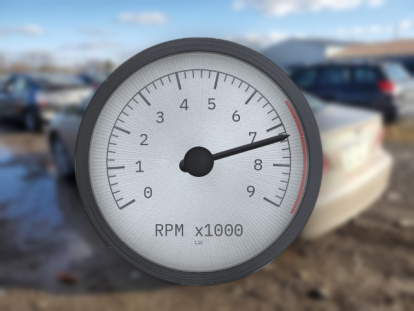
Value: 7300rpm
